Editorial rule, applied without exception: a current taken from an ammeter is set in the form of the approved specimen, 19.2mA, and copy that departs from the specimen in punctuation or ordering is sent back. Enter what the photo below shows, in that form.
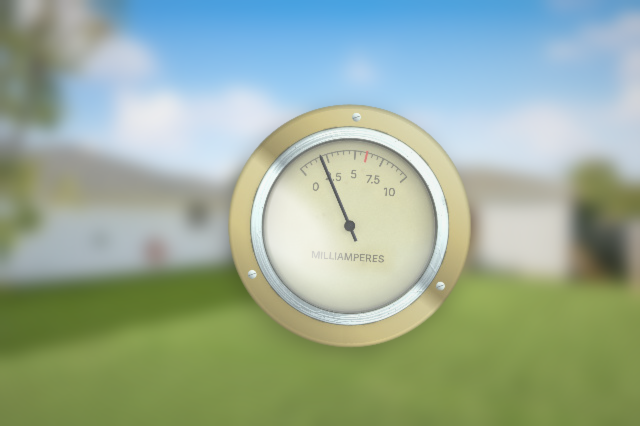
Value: 2mA
